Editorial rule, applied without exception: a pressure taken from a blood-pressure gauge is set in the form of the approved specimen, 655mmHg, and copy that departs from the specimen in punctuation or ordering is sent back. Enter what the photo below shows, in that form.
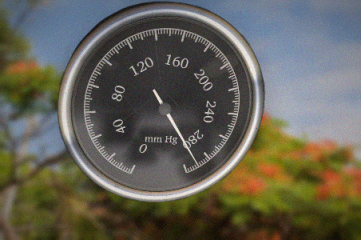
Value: 290mmHg
